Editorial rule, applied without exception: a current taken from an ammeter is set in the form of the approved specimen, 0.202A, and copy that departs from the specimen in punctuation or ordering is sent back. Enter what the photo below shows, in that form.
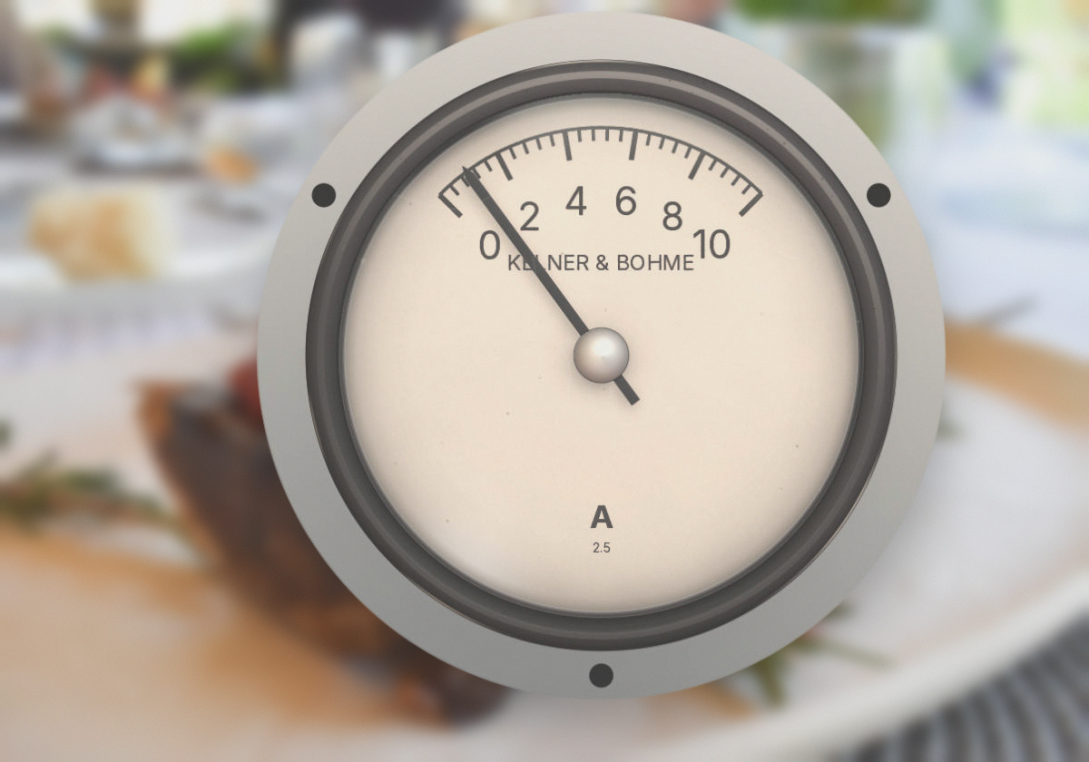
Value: 1A
